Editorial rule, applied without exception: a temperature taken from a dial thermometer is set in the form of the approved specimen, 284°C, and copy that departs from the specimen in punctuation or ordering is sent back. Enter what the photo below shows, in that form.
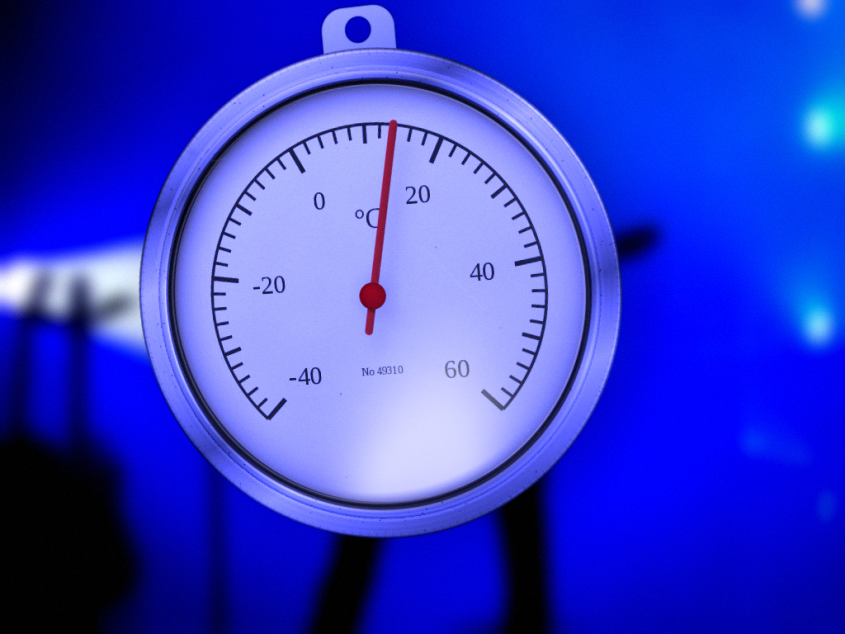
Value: 14°C
